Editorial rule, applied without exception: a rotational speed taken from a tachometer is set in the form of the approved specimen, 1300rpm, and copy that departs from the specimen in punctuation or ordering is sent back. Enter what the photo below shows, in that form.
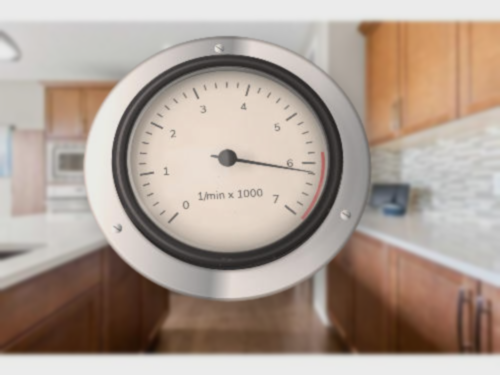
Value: 6200rpm
